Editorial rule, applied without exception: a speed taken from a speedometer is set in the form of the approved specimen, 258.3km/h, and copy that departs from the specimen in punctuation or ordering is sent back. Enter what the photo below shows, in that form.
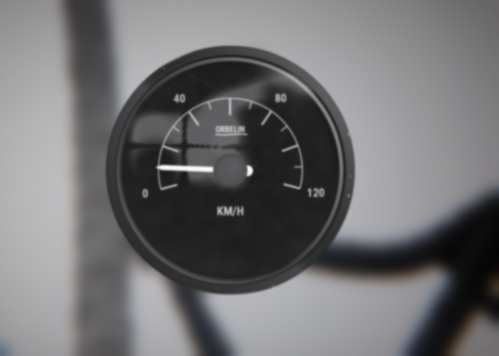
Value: 10km/h
